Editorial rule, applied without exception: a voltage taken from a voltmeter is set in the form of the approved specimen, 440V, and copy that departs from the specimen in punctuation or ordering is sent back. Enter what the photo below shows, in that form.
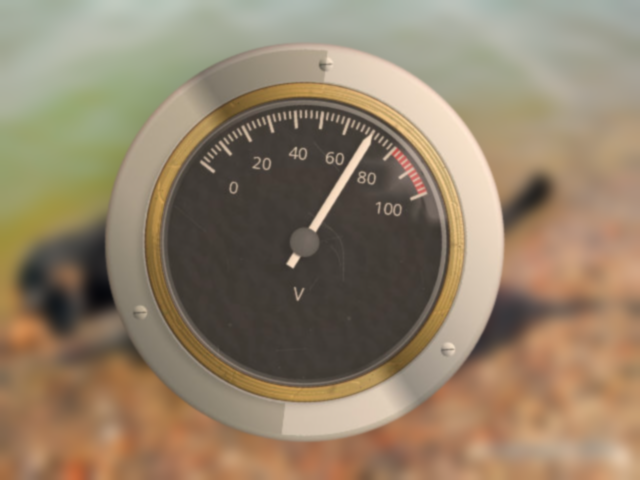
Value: 70V
